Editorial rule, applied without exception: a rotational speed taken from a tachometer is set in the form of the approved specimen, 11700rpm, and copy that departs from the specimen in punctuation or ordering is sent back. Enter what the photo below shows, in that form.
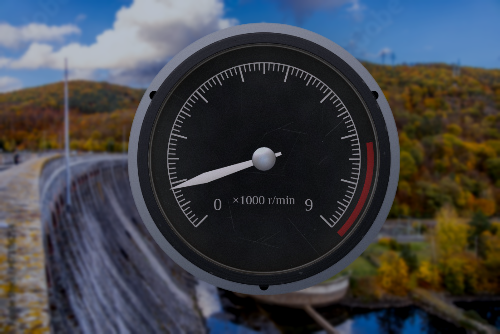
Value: 900rpm
